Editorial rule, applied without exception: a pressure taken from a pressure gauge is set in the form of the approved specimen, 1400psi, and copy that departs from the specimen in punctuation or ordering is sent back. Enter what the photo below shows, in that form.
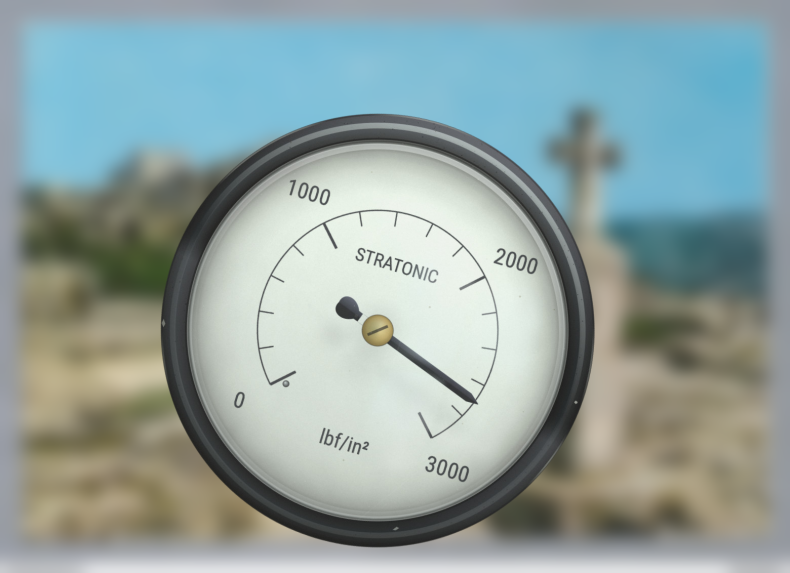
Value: 2700psi
